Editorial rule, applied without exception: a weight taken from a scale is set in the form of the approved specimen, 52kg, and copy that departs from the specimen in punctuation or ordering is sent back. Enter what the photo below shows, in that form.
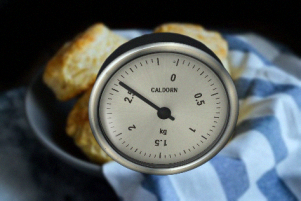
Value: 2.6kg
